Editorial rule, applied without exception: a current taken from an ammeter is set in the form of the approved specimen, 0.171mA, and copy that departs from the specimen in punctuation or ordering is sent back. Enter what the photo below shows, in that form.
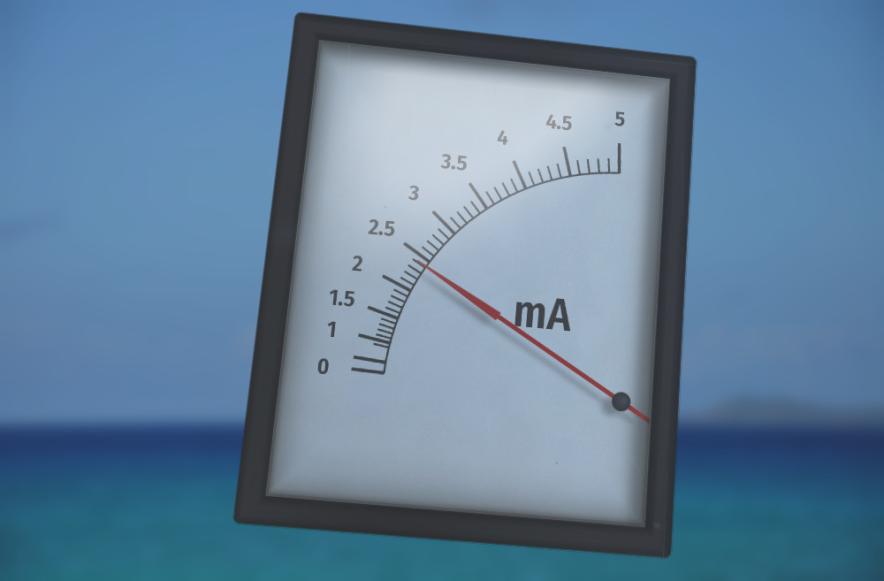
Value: 2.4mA
